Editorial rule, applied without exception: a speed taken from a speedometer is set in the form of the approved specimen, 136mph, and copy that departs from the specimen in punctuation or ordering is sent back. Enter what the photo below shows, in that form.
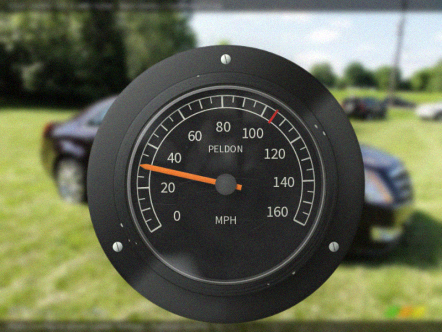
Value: 30mph
